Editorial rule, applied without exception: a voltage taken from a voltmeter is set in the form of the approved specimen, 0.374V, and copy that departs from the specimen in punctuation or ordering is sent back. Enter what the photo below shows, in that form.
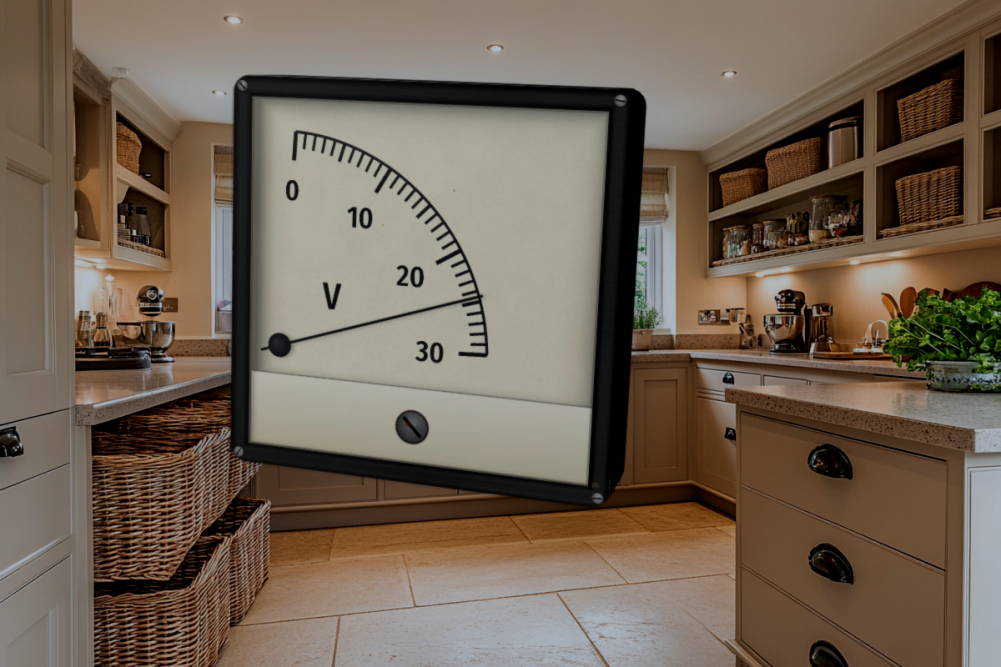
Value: 24.5V
